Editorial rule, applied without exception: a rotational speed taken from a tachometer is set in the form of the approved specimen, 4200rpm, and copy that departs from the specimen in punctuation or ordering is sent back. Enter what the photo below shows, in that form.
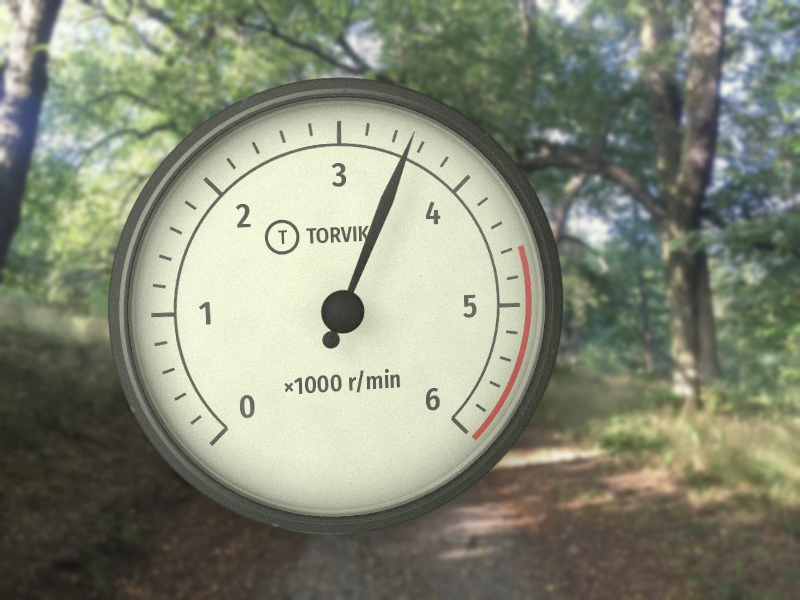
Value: 3500rpm
